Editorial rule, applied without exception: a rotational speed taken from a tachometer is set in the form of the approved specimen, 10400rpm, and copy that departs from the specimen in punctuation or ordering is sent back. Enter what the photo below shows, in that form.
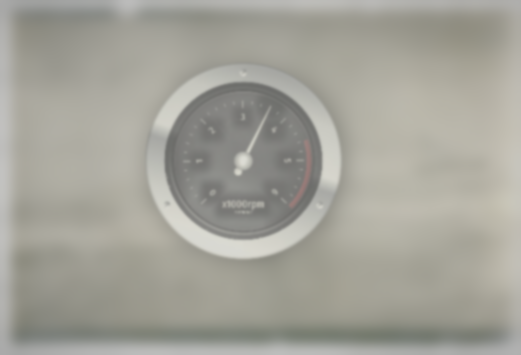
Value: 3600rpm
